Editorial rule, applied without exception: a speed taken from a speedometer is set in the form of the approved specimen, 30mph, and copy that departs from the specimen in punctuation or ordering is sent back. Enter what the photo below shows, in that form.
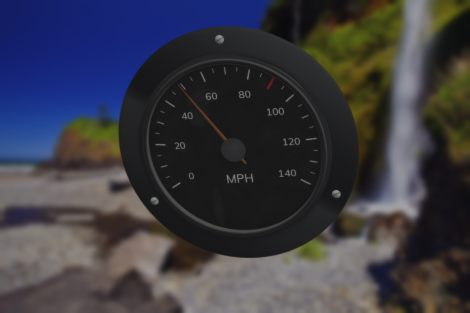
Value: 50mph
